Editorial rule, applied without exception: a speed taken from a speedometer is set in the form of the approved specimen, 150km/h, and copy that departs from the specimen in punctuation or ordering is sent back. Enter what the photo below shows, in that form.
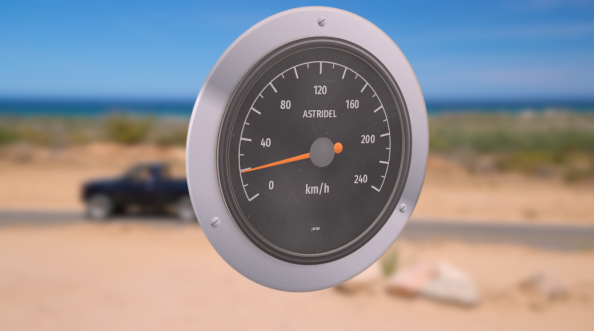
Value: 20km/h
